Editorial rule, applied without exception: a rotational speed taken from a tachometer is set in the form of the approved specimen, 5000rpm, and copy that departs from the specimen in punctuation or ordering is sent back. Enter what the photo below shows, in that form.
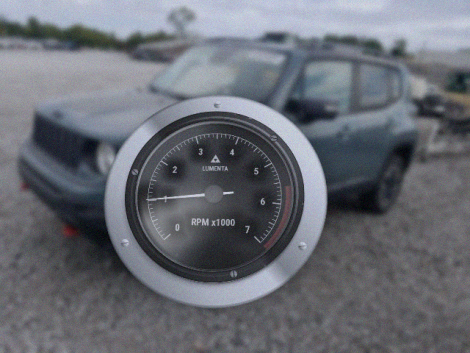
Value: 1000rpm
